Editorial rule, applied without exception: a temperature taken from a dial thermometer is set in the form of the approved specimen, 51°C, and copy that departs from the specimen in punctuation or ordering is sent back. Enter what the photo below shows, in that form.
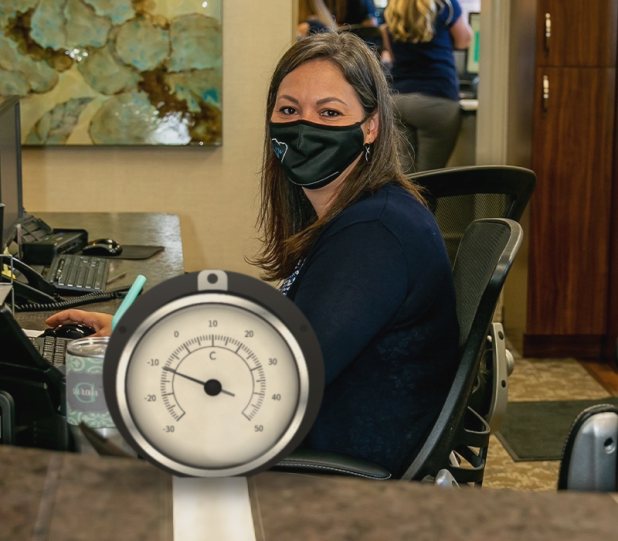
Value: -10°C
